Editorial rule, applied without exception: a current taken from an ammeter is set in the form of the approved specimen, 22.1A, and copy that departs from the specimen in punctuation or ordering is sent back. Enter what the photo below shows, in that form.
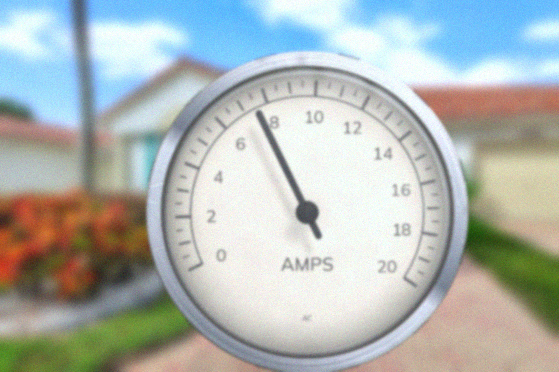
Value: 7.5A
